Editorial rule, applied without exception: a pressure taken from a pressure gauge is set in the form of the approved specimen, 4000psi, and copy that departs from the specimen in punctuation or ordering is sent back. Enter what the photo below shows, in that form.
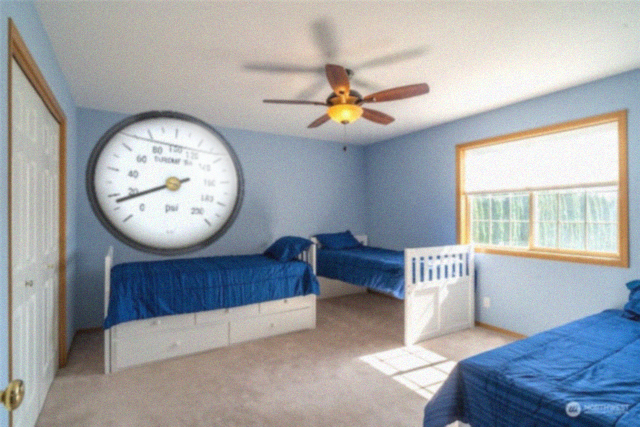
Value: 15psi
